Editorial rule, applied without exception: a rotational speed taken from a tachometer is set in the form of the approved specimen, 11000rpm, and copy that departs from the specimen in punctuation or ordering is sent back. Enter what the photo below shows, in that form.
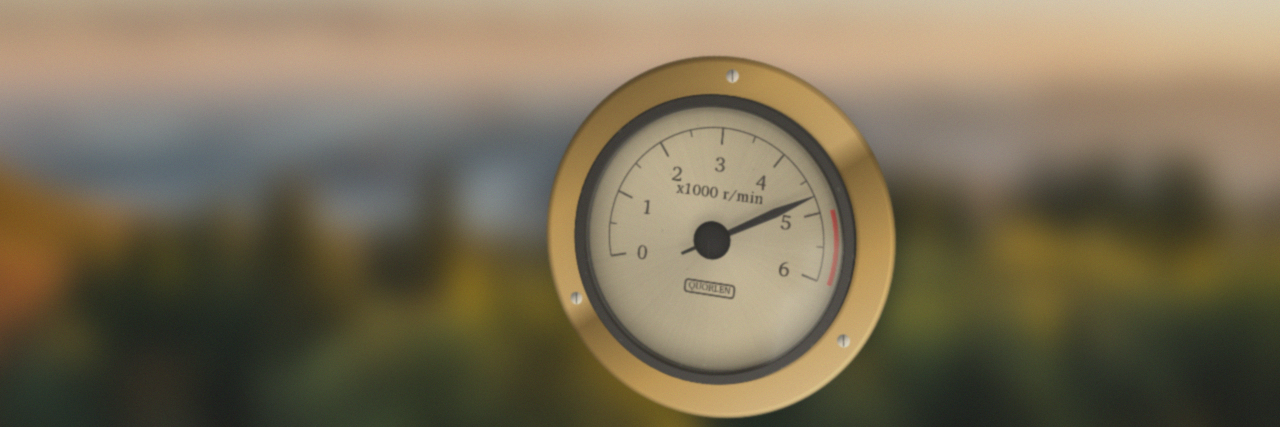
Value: 4750rpm
